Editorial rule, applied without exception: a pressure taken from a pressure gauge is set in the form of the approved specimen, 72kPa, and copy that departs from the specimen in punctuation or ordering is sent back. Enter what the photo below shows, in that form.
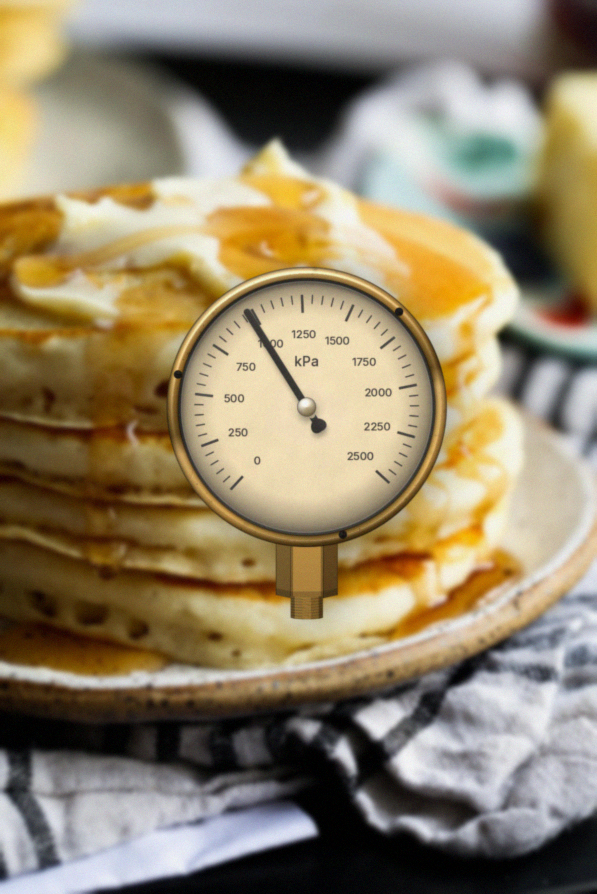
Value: 975kPa
